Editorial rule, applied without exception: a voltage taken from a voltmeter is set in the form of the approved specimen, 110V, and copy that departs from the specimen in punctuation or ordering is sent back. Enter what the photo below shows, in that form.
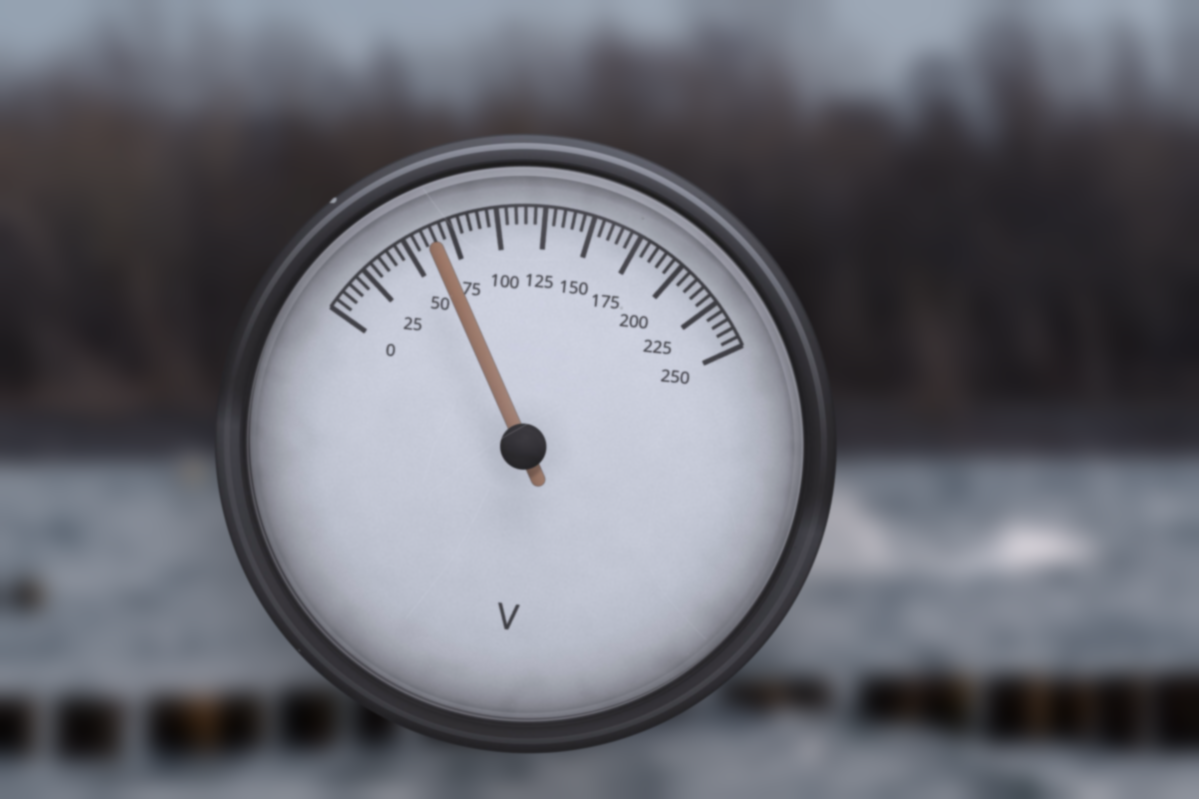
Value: 65V
